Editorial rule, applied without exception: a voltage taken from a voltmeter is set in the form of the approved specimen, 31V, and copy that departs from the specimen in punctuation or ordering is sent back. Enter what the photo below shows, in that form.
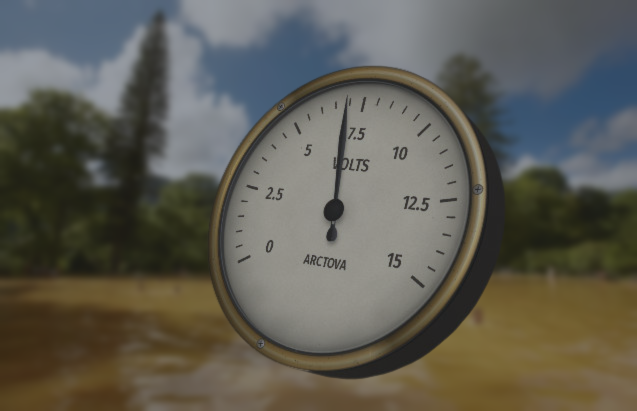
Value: 7V
